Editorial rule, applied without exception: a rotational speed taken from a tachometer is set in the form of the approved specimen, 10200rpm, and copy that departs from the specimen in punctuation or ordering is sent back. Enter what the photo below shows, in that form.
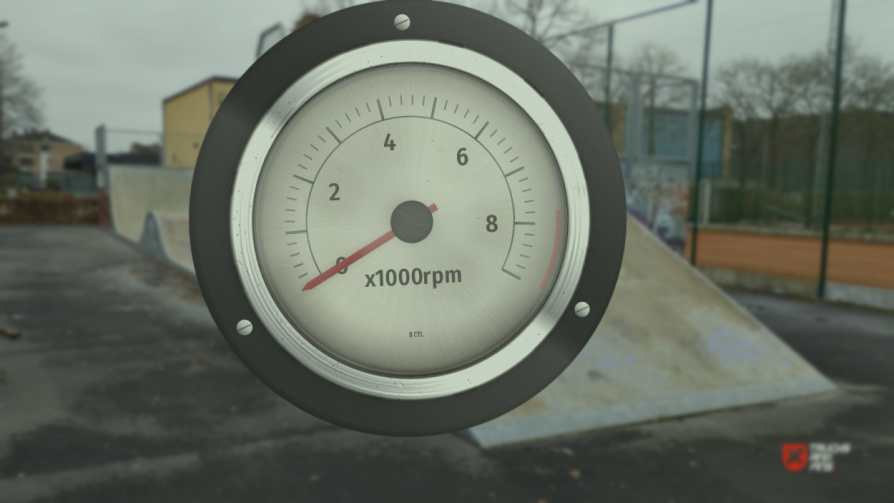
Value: 0rpm
